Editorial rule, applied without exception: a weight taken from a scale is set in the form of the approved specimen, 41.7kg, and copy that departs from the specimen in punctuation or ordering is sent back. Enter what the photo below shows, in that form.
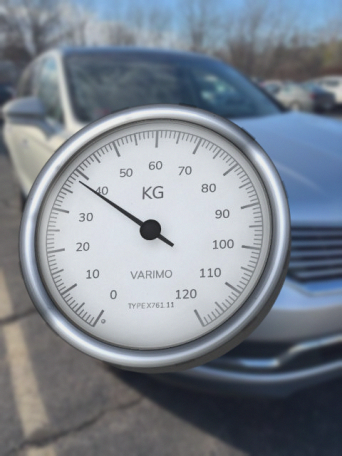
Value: 38kg
